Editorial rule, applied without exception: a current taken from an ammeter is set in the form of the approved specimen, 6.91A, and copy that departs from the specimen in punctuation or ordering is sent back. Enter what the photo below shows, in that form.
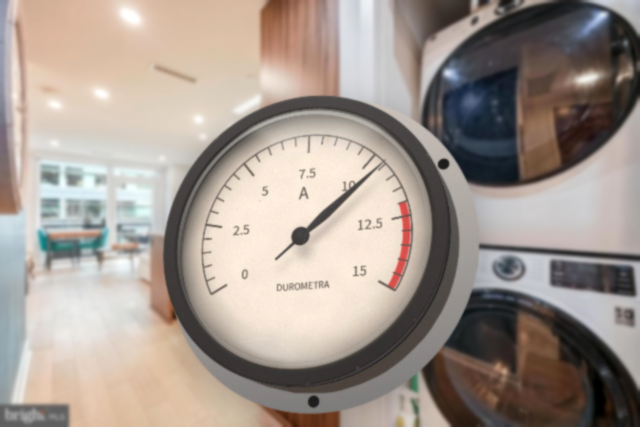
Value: 10.5A
